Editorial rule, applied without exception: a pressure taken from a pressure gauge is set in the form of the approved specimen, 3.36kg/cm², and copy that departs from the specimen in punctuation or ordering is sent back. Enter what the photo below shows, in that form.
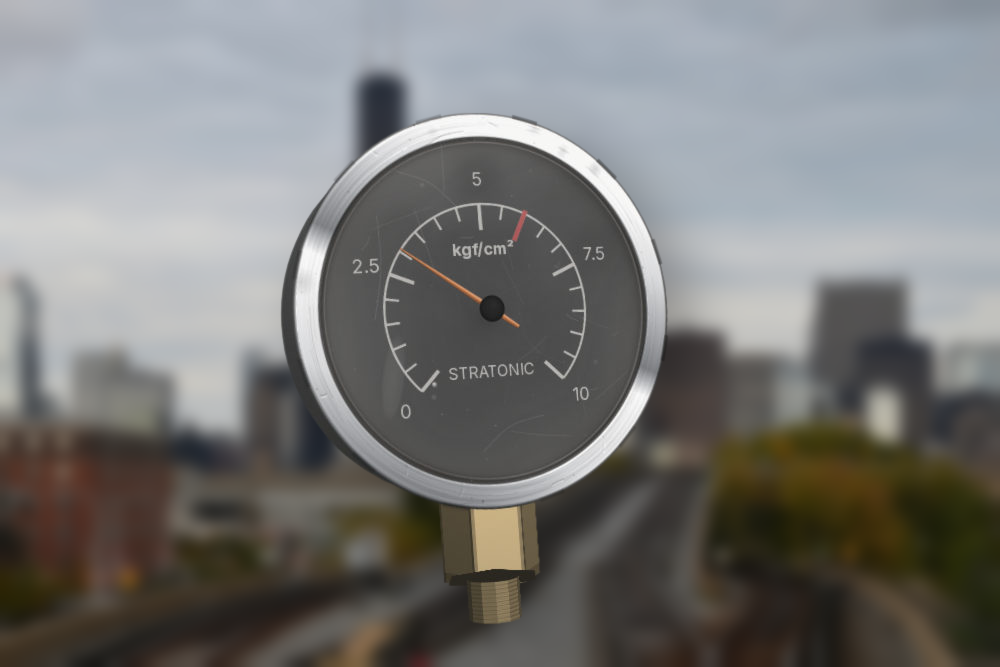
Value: 3kg/cm²
